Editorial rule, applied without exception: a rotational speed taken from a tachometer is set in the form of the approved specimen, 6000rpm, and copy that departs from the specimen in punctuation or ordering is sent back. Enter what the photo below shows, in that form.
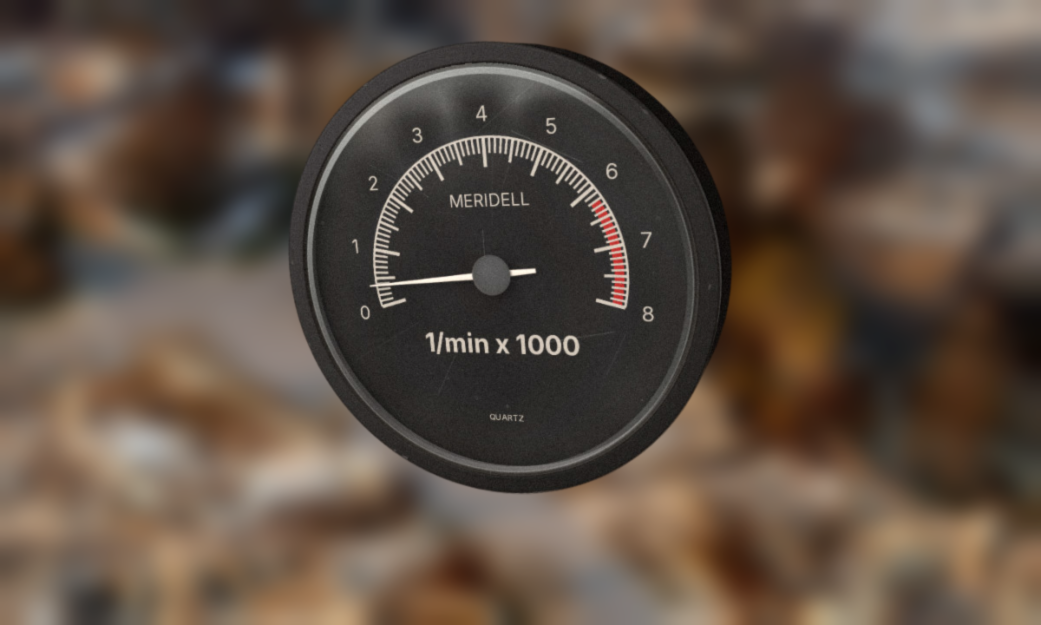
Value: 400rpm
